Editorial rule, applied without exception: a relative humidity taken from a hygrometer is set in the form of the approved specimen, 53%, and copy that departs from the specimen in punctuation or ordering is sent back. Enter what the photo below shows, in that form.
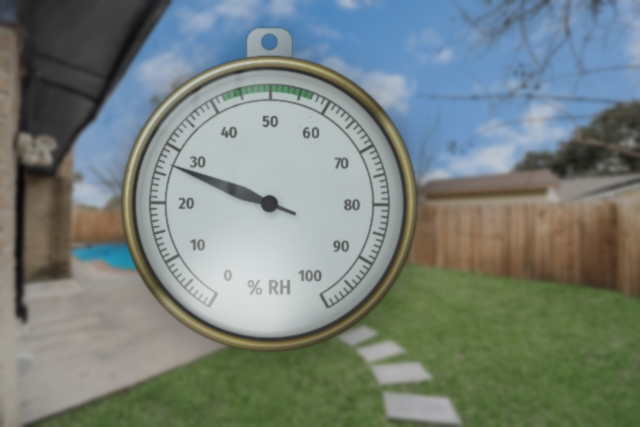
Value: 27%
